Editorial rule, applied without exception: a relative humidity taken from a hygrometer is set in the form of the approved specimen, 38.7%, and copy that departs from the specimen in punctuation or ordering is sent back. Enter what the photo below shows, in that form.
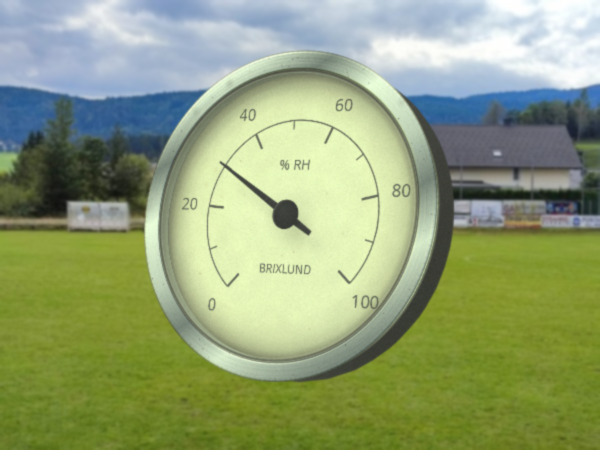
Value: 30%
